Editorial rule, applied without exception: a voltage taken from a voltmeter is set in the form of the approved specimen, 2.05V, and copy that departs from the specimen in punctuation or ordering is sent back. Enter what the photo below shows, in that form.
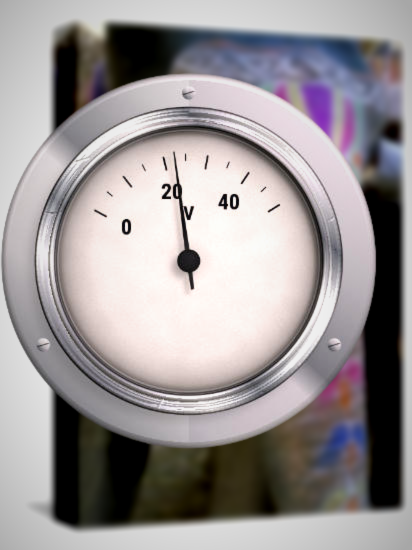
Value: 22.5V
